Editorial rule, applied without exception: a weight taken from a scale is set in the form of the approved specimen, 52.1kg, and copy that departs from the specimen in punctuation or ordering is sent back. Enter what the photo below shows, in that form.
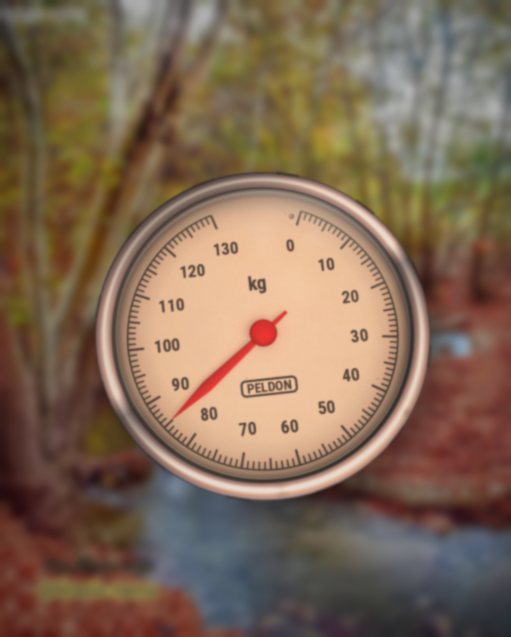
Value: 85kg
